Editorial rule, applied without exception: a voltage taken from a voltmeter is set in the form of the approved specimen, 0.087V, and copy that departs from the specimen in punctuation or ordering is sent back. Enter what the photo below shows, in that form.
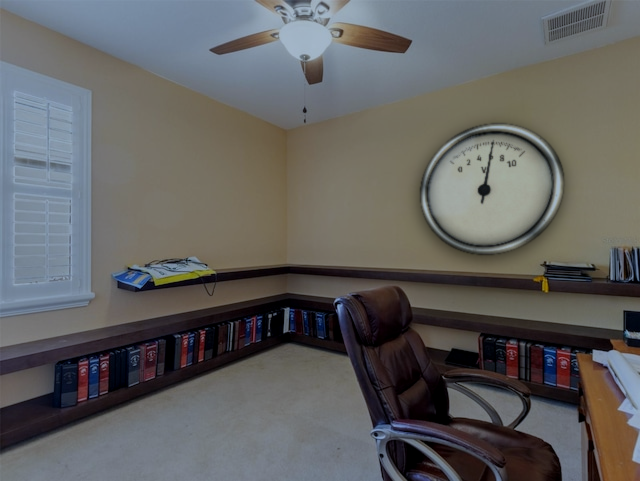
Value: 6V
